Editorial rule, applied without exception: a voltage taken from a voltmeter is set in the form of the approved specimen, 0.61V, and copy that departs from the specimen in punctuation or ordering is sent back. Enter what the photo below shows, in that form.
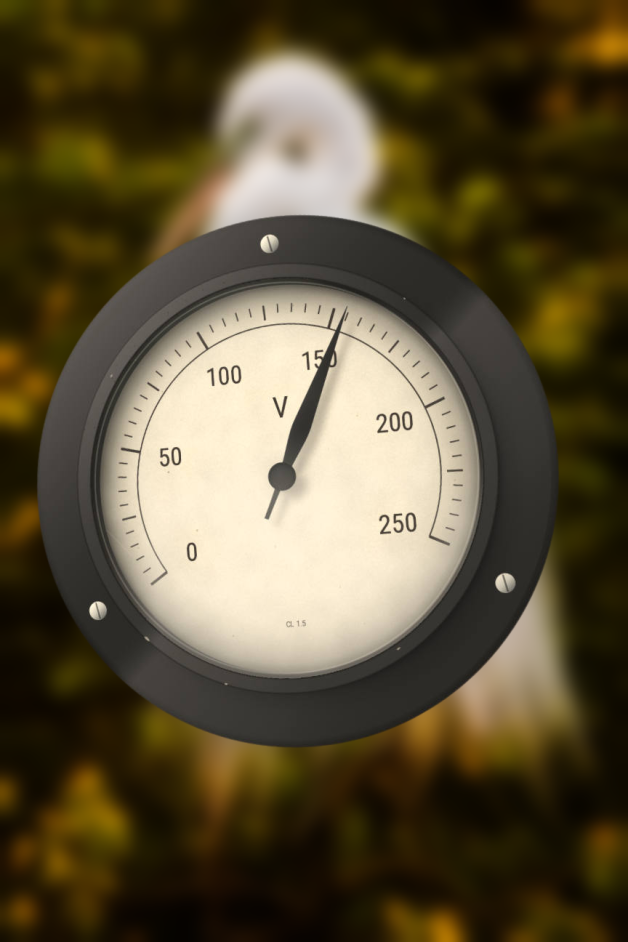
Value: 155V
